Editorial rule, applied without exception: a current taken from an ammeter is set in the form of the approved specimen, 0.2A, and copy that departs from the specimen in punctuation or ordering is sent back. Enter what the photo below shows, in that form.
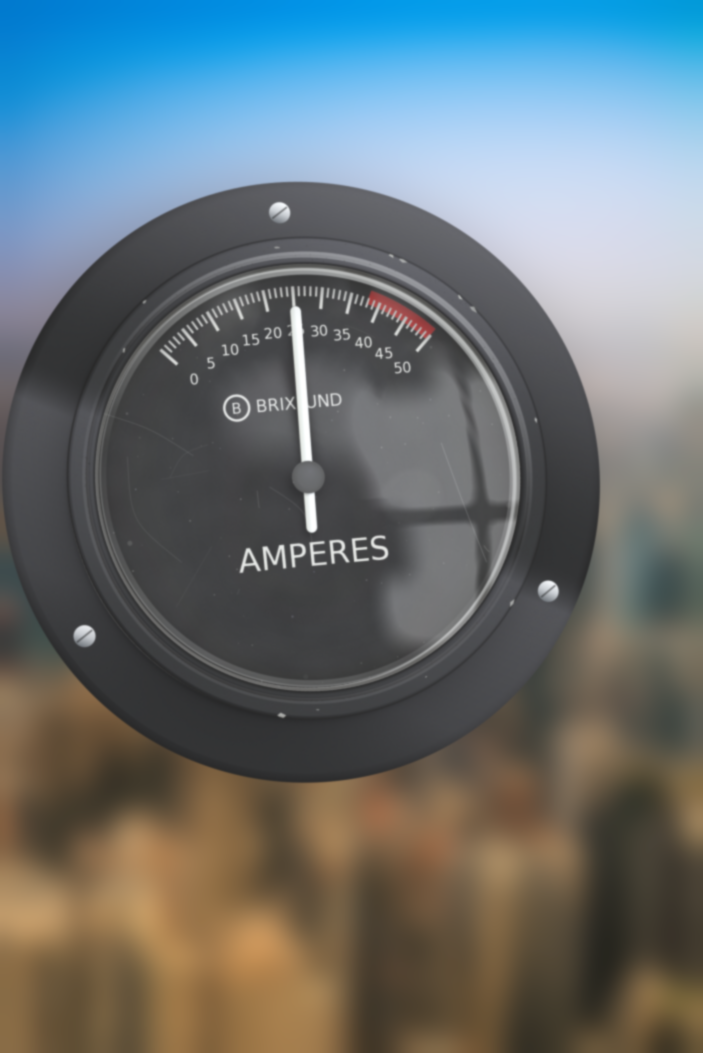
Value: 25A
